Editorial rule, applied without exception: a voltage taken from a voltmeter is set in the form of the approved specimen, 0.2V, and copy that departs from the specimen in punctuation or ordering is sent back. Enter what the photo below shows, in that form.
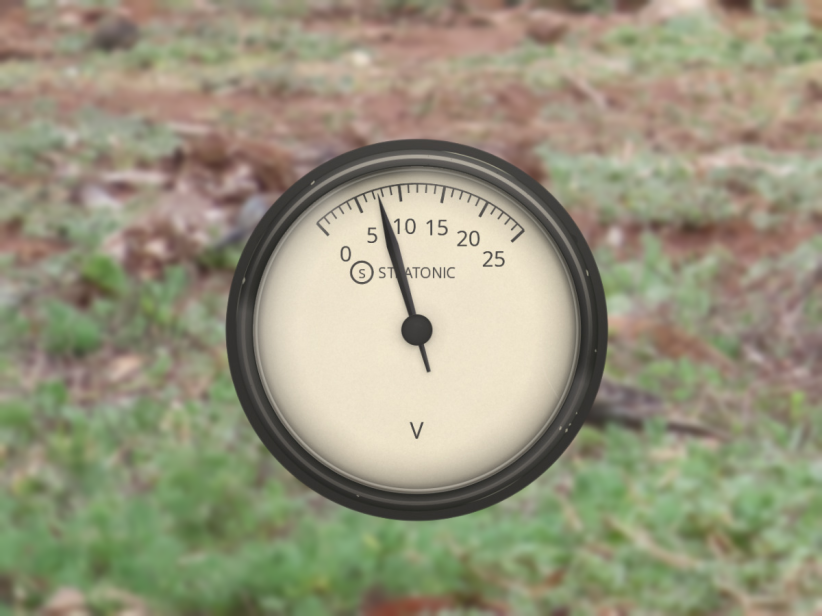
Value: 7.5V
